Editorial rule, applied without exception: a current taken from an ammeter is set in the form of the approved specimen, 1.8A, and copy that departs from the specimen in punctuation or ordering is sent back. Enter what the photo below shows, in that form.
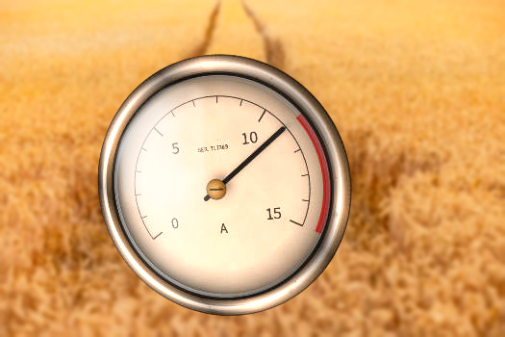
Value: 11A
